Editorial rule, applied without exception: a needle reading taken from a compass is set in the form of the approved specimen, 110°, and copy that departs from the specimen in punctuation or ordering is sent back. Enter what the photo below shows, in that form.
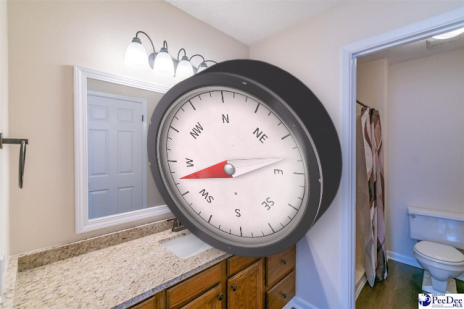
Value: 255°
